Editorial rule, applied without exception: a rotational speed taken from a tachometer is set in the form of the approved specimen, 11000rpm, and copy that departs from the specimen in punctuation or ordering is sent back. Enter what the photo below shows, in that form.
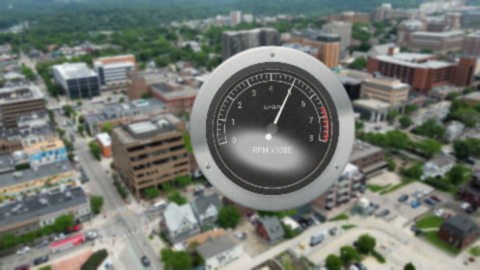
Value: 5000rpm
